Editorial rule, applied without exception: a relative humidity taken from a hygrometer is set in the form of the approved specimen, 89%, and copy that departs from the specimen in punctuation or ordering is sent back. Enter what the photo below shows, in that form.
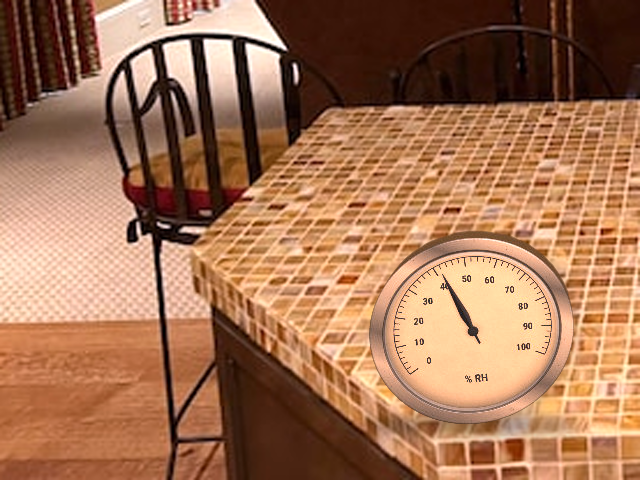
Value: 42%
